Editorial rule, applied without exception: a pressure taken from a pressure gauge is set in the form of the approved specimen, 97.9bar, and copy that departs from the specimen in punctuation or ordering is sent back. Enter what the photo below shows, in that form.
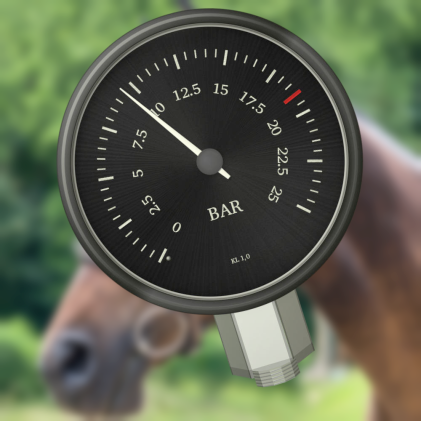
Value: 9.5bar
